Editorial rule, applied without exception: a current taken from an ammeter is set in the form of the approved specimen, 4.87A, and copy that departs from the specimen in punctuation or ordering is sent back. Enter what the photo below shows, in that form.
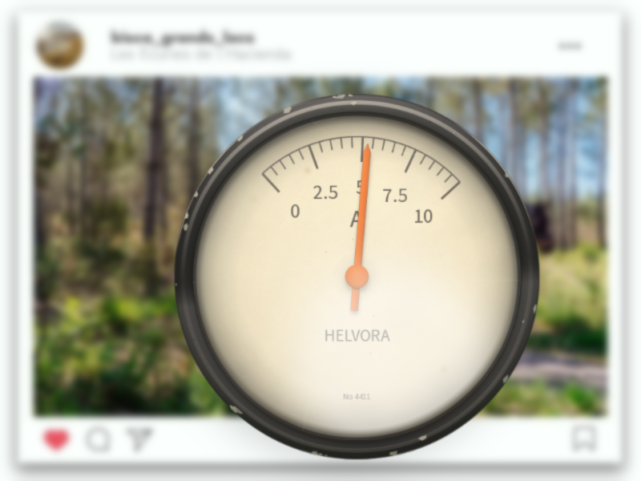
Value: 5.25A
